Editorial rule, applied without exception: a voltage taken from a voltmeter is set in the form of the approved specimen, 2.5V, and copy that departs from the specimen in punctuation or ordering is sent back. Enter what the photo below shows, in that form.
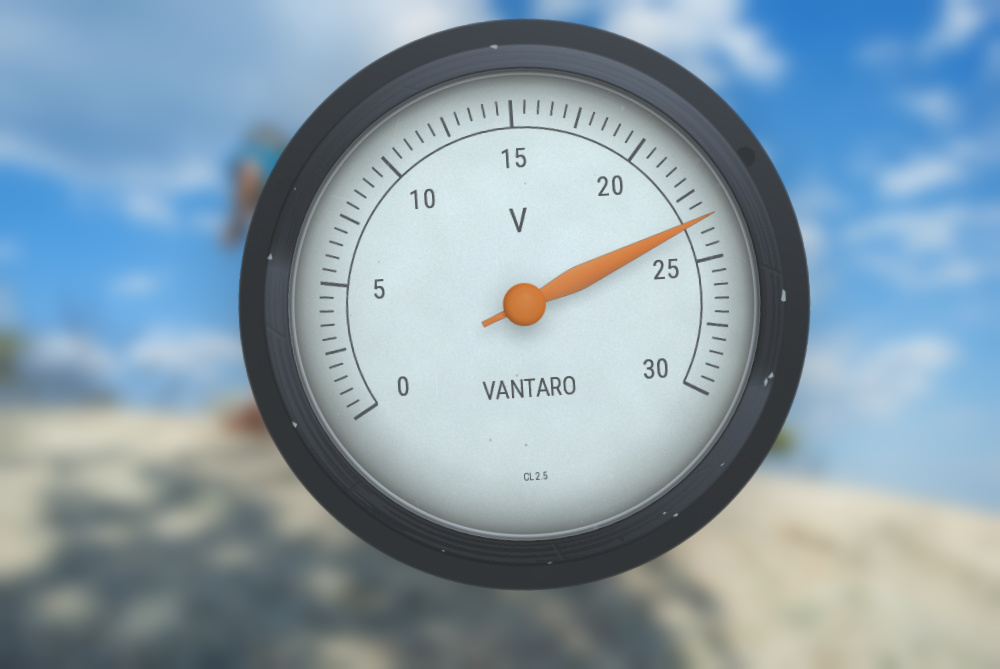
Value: 23.5V
